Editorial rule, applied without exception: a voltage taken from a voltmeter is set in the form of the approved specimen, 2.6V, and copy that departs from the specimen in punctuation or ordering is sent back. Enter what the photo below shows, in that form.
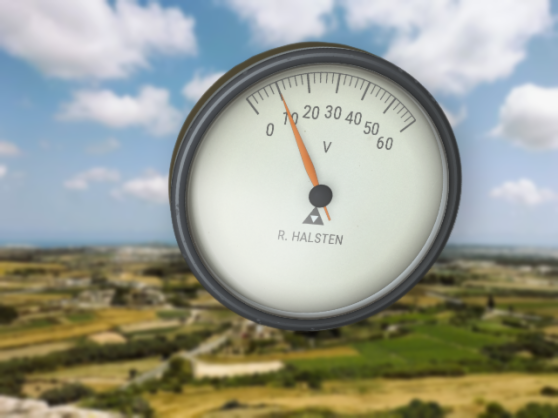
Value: 10V
